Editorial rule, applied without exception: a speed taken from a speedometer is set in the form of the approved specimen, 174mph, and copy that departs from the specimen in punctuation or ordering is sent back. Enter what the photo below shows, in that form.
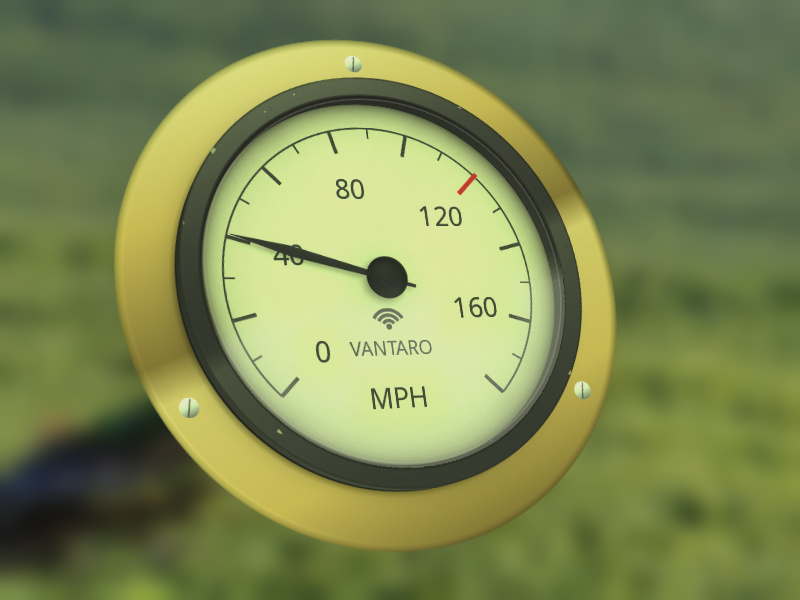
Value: 40mph
